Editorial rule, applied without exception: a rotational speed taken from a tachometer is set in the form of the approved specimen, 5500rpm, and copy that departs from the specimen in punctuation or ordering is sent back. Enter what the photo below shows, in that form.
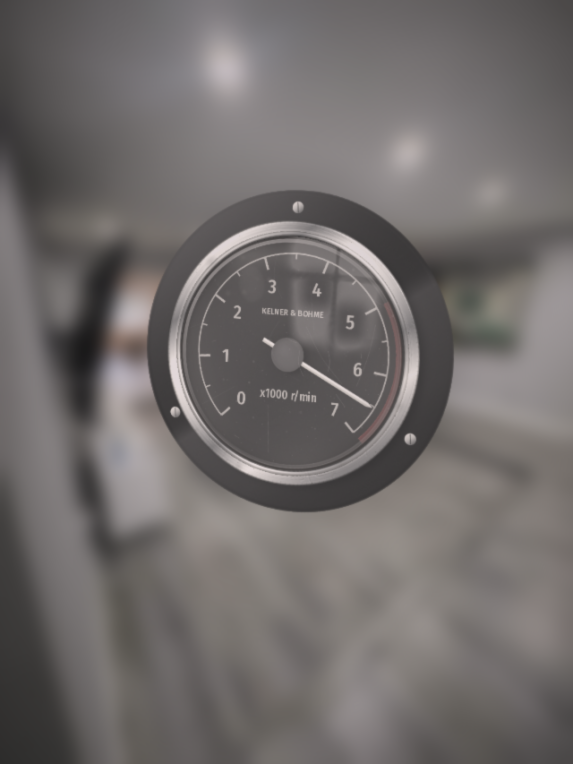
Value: 6500rpm
